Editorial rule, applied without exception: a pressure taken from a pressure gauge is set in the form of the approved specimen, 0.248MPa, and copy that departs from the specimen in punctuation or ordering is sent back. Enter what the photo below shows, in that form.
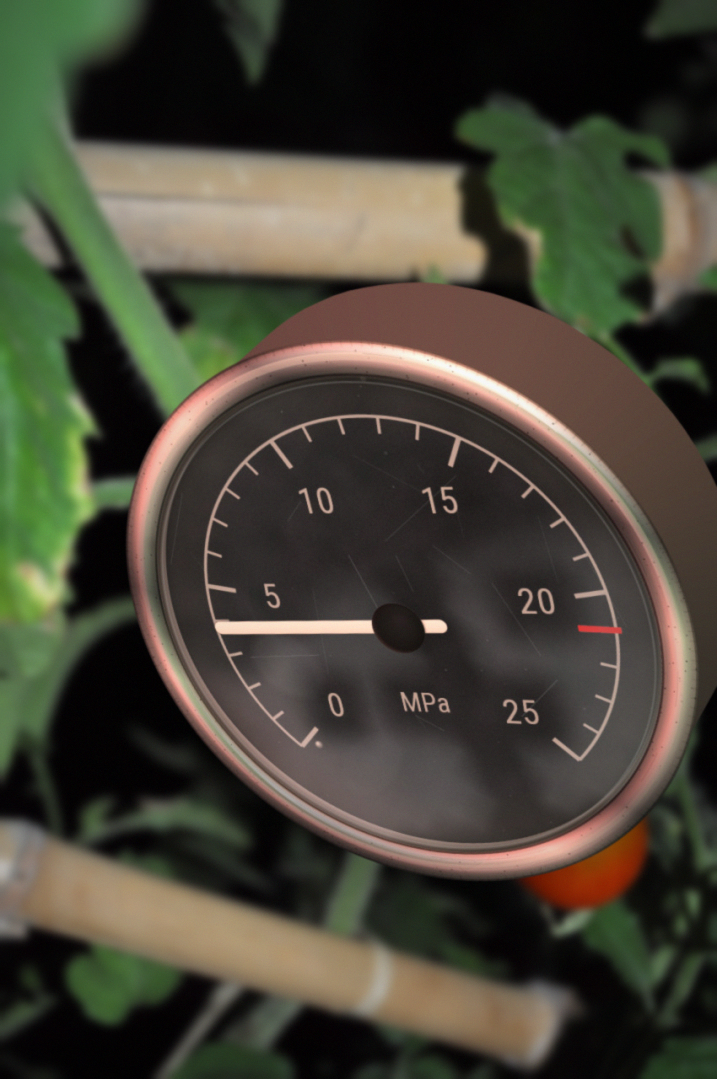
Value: 4MPa
